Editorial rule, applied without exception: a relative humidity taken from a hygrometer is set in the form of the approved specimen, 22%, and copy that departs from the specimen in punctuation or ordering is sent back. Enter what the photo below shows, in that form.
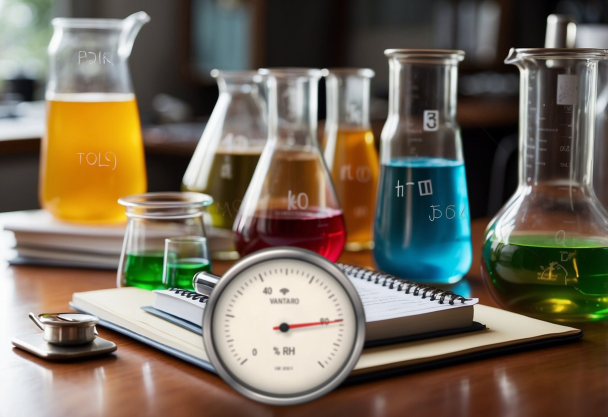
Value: 80%
